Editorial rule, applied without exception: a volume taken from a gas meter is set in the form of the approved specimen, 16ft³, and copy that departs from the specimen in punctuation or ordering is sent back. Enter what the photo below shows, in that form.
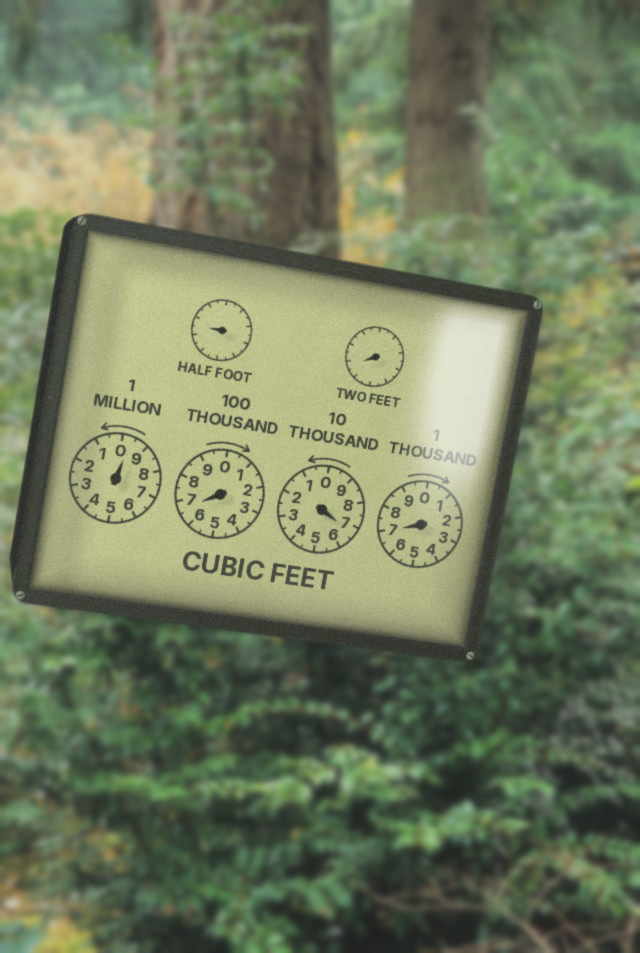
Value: 966700ft³
